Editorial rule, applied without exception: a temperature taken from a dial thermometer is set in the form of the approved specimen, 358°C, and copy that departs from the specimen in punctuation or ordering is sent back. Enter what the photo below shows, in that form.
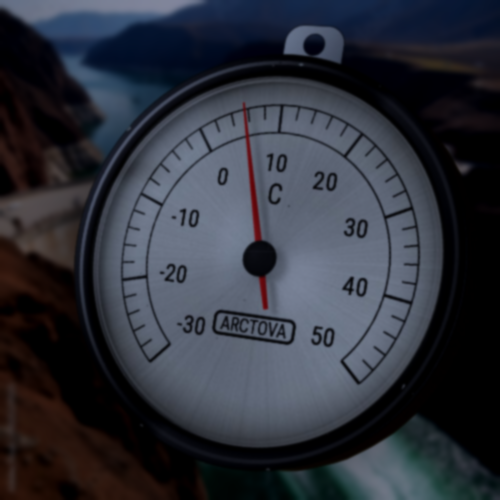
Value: 6°C
